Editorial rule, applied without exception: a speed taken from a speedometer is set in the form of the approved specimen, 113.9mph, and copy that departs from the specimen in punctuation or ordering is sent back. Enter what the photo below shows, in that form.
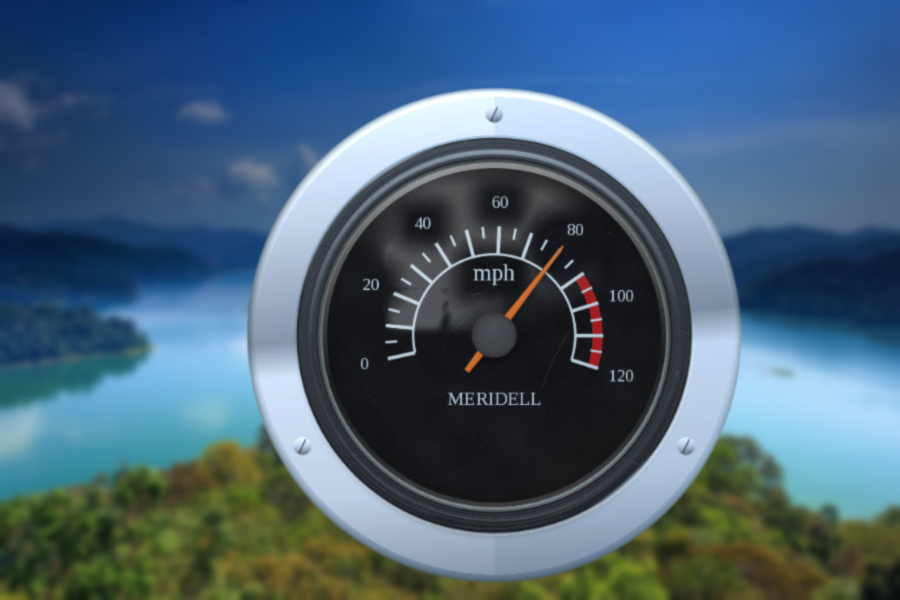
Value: 80mph
